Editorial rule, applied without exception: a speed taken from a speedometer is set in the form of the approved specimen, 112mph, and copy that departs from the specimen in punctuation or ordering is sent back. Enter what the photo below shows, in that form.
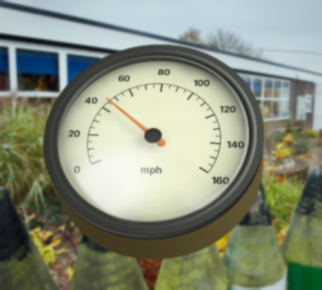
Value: 45mph
